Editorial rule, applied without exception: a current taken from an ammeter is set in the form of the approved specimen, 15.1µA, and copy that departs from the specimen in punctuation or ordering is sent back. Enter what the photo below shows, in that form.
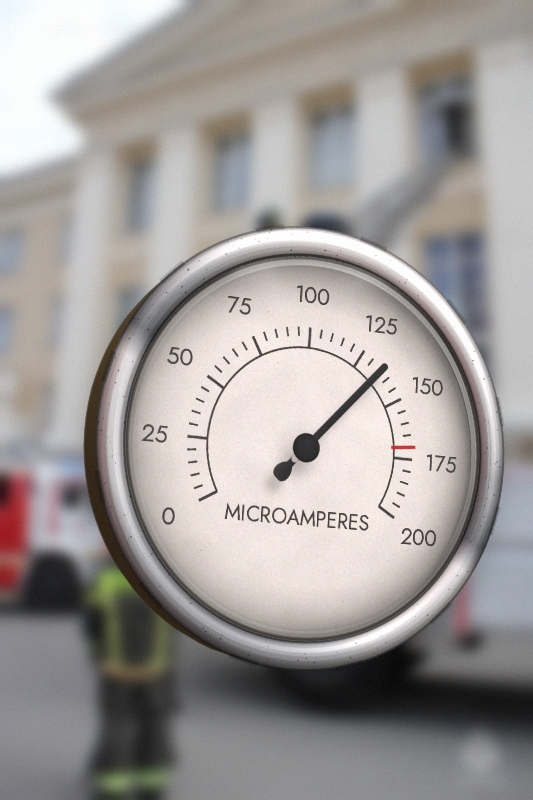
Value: 135µA
